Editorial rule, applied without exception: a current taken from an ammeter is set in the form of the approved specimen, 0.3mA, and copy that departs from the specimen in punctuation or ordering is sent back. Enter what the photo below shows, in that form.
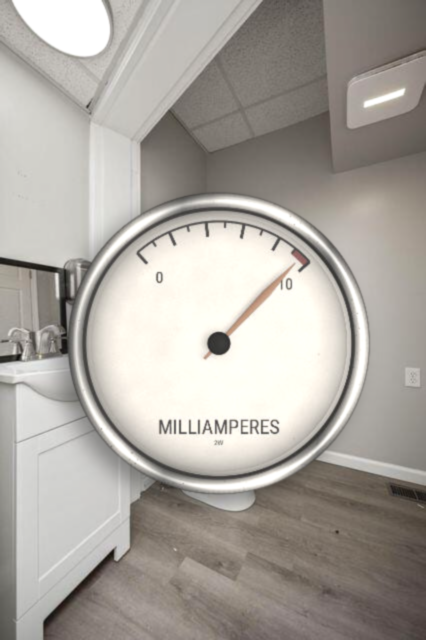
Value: 9.5mA
